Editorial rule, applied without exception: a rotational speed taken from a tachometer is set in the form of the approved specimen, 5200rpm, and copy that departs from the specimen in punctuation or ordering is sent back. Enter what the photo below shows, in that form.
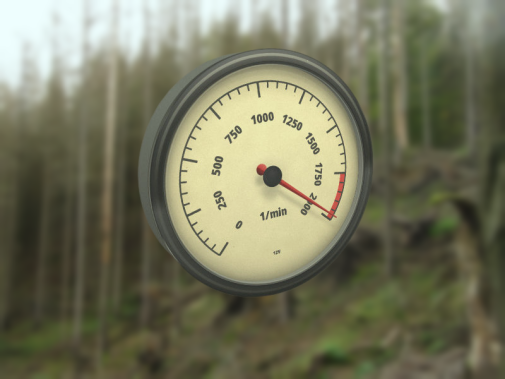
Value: 1975rpm
